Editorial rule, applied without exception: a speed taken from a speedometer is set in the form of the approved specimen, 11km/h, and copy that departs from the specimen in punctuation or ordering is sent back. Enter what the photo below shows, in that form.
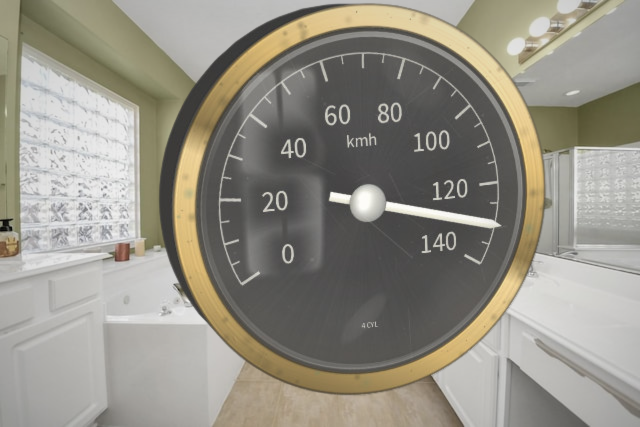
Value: 130km/h
